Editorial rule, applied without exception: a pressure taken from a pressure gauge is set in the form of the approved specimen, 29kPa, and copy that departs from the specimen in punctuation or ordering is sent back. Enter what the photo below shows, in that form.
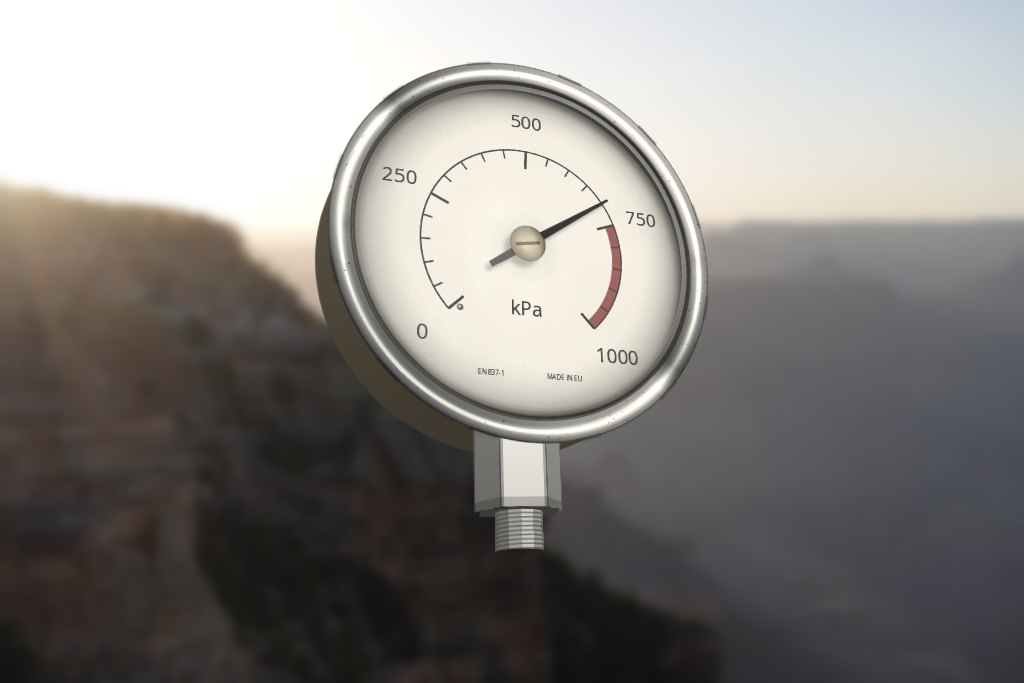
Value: 700kPa
